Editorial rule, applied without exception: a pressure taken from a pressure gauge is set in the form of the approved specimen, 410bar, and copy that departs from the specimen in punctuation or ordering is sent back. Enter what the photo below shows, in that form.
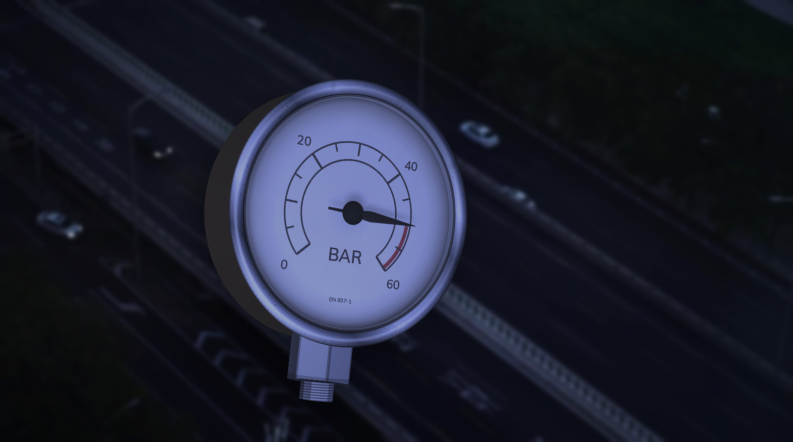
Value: 50bar
